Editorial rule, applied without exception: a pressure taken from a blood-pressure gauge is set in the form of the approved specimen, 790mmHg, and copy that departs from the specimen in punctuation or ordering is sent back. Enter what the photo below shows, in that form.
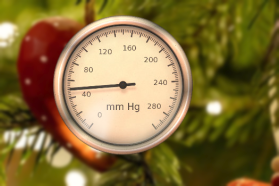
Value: 50mmHg
